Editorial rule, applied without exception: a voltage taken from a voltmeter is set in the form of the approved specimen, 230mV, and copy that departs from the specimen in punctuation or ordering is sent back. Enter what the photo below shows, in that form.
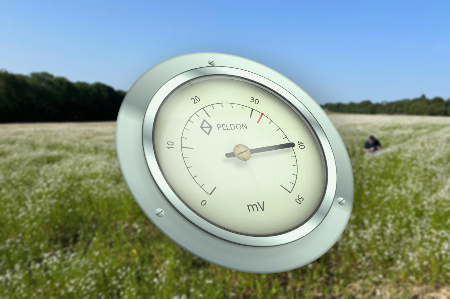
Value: 40mV
